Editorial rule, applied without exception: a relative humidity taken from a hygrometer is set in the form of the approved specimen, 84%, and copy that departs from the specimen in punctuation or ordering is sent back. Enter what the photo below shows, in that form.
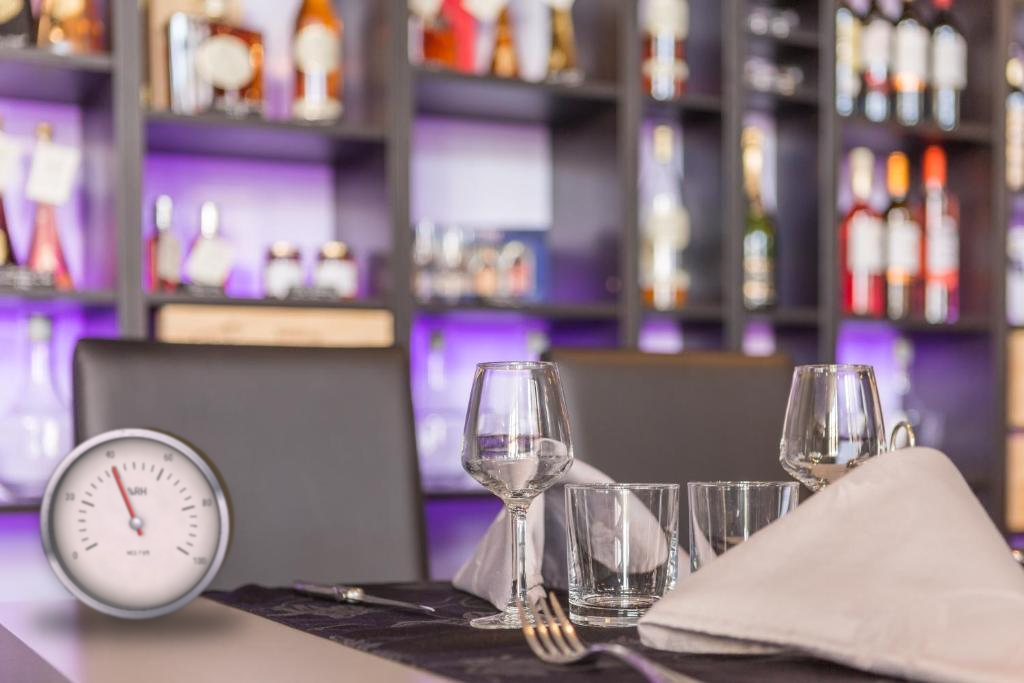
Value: 40%
